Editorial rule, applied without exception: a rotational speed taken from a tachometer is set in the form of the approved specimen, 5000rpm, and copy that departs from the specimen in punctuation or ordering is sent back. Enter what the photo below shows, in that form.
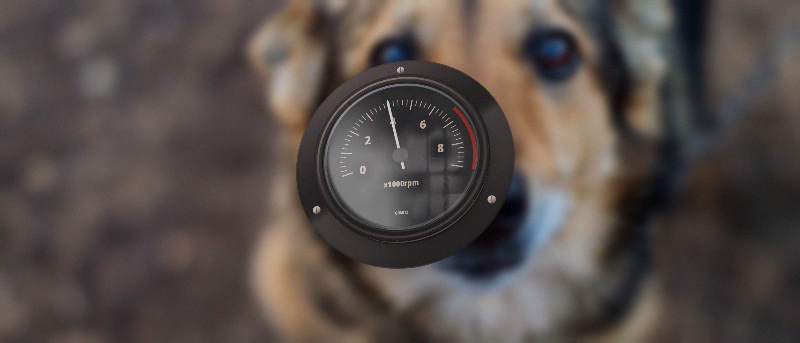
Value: 4000rpm
